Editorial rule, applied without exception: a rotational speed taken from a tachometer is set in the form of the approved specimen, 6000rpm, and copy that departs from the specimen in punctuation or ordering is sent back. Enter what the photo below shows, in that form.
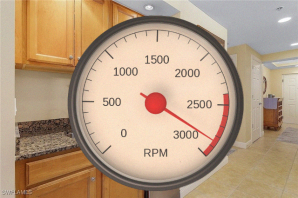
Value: 2850rpm
